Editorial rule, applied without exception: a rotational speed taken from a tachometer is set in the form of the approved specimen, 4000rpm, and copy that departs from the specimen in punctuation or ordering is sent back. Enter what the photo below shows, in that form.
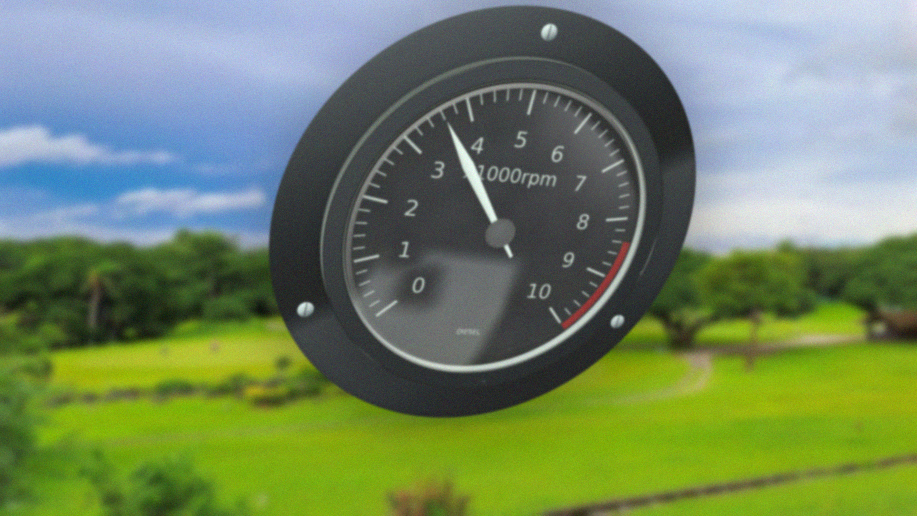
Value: 3600rpm
